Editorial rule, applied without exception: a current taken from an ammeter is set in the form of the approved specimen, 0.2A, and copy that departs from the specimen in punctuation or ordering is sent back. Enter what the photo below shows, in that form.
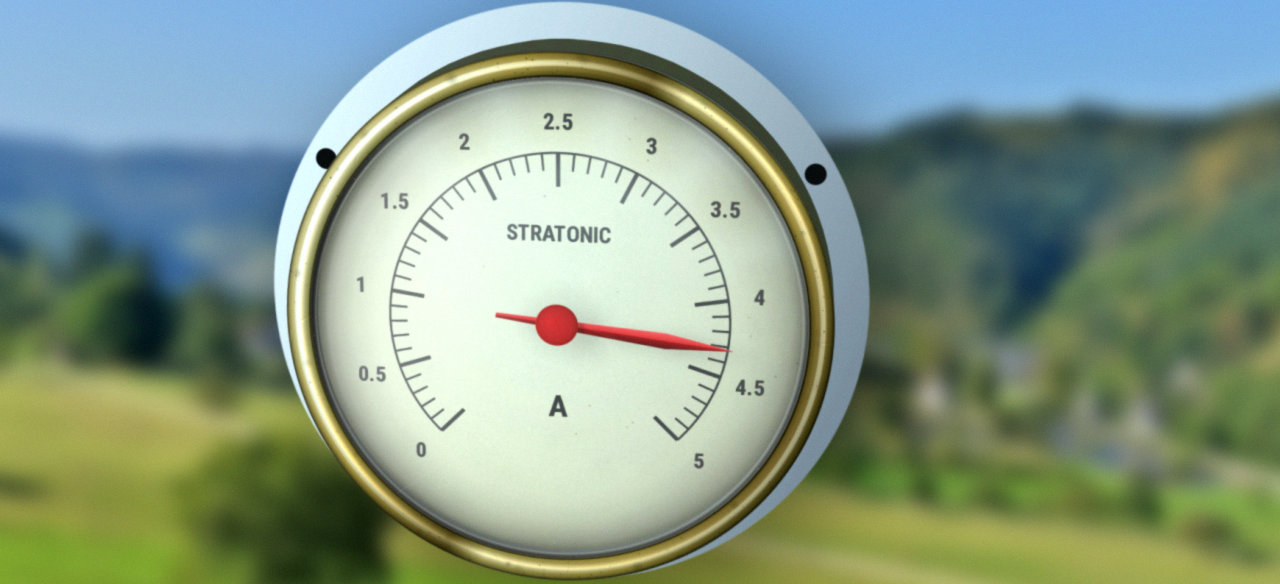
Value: 4.3A
